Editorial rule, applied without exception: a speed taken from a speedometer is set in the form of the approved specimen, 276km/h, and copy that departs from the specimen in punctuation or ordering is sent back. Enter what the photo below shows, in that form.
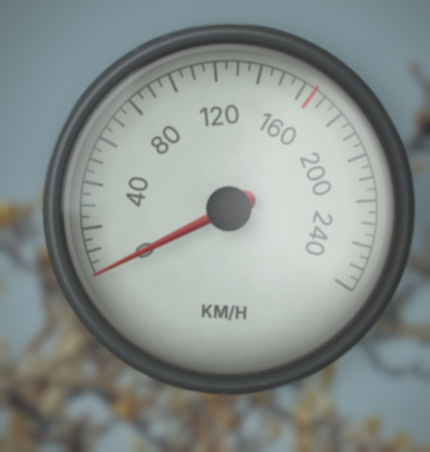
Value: 0km/h
